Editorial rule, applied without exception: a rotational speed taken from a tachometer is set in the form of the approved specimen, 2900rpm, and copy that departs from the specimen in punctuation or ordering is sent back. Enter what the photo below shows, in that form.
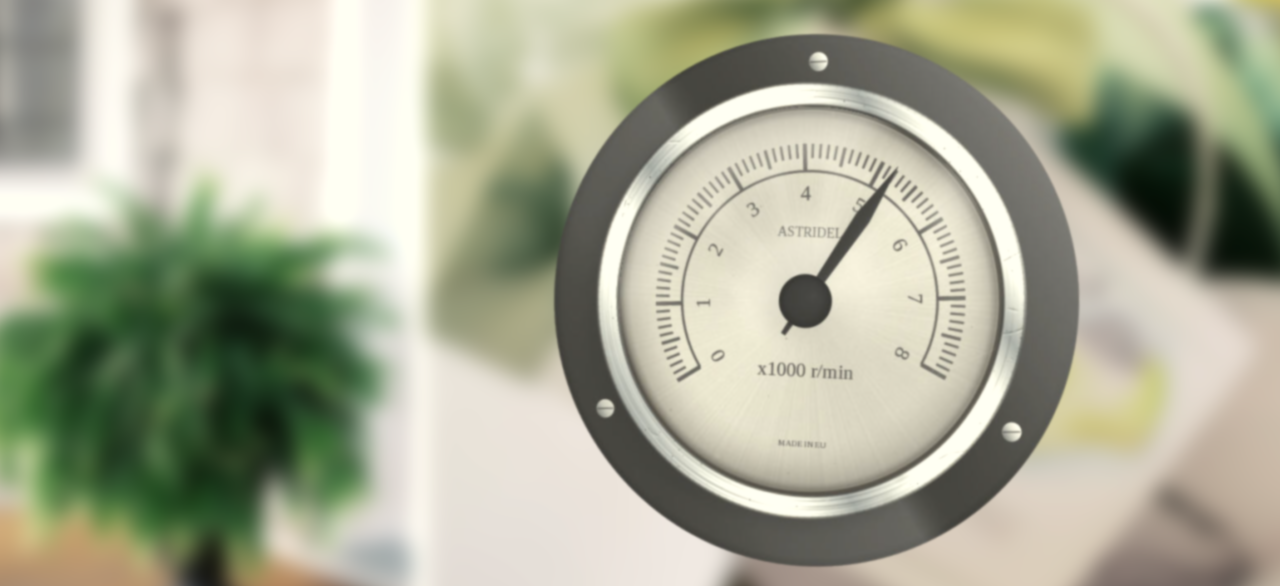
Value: 5200rpm
